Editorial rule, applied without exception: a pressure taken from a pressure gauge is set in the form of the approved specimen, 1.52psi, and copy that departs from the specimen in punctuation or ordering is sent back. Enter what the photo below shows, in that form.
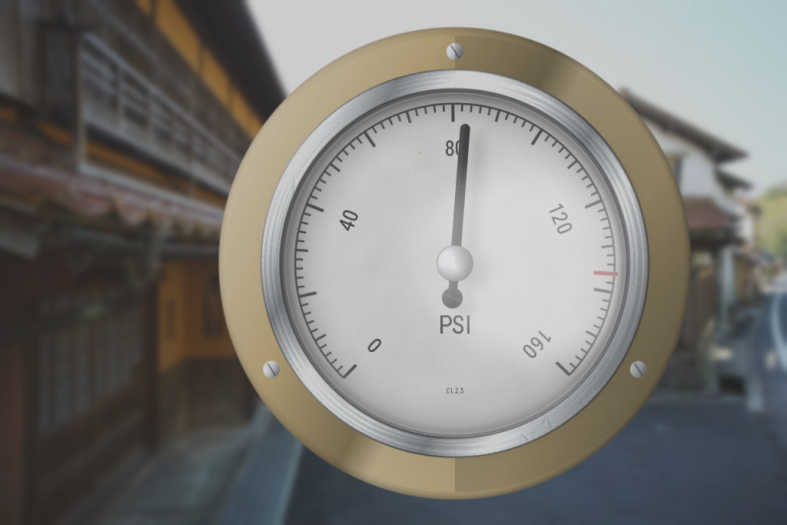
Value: 83psi
